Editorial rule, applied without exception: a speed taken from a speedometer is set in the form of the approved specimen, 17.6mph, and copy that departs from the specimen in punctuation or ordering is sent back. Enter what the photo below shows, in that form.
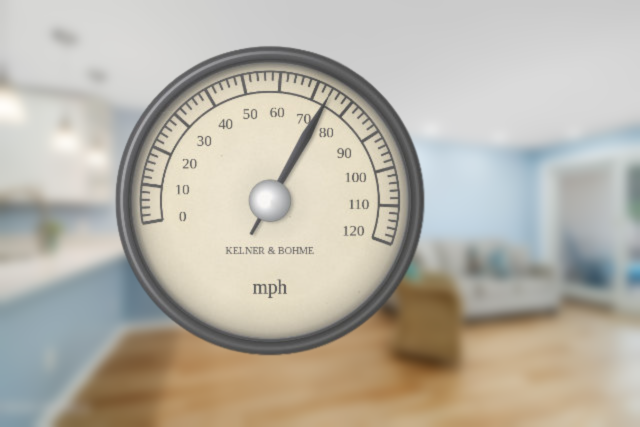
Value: 74mph
